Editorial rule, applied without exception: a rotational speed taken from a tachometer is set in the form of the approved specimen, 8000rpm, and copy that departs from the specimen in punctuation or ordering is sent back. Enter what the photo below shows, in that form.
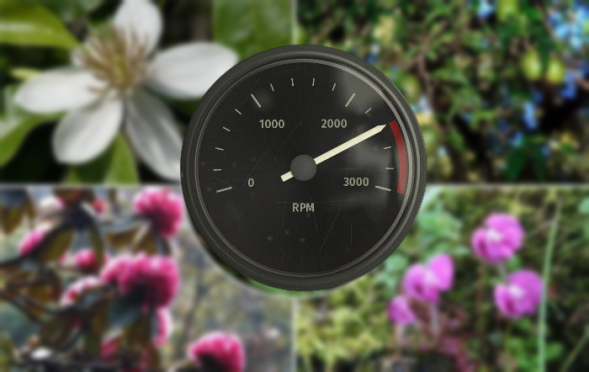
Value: 2400rpm
